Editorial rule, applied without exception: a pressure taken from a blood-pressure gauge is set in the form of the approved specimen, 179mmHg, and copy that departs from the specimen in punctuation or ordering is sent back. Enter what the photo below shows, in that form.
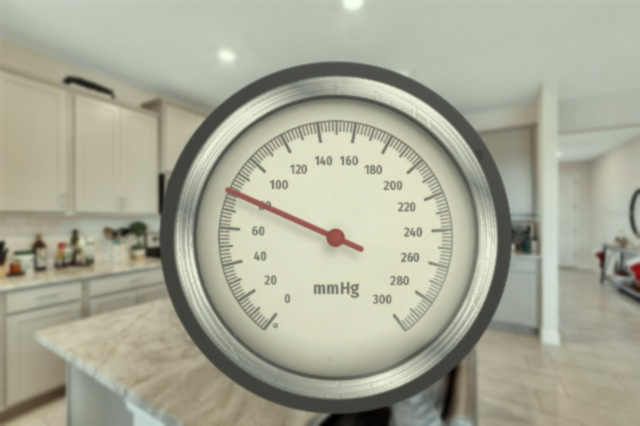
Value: 80mmHg
